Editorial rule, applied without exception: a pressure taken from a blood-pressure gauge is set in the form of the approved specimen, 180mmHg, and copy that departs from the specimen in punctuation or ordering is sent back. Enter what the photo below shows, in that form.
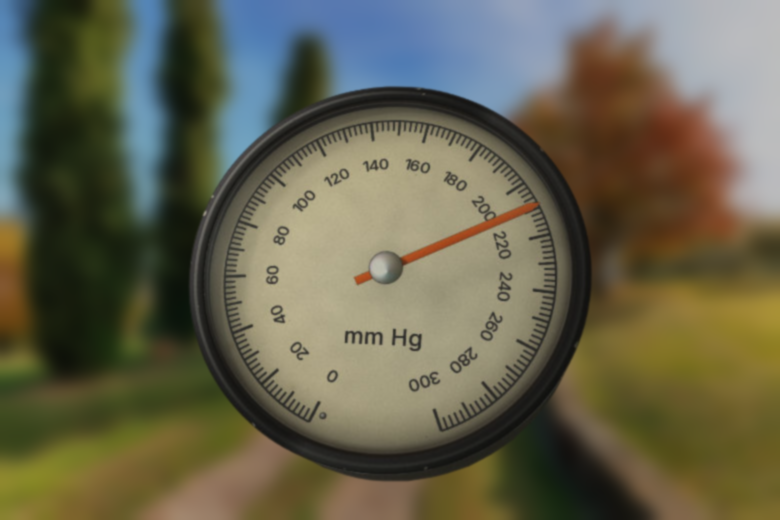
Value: 210mmHg
